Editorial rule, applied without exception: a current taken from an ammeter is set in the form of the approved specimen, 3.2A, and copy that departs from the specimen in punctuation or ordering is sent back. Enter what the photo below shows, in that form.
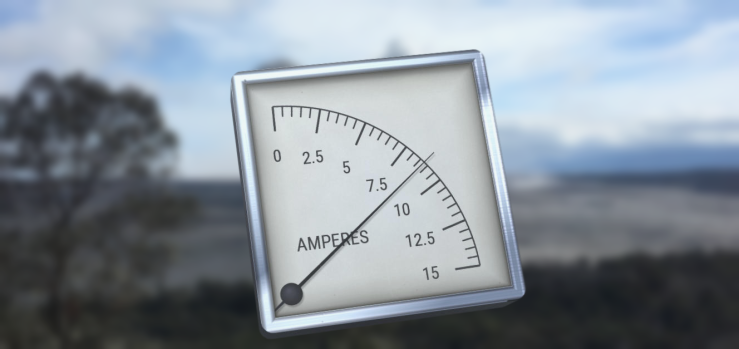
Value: 8.75A
